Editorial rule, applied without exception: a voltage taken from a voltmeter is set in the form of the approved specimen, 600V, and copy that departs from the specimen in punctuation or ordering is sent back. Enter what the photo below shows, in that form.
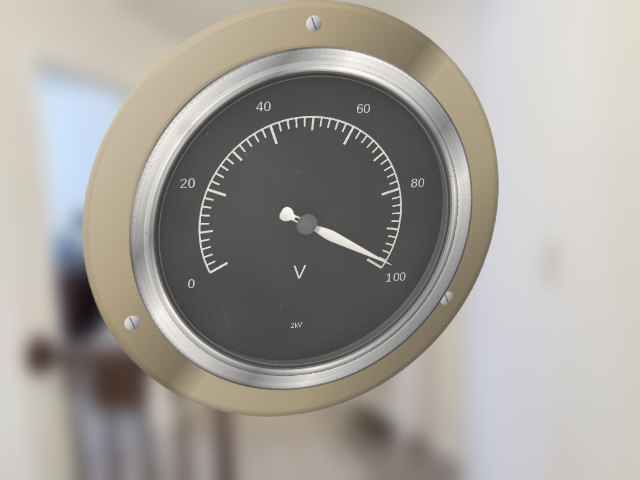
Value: 98V
